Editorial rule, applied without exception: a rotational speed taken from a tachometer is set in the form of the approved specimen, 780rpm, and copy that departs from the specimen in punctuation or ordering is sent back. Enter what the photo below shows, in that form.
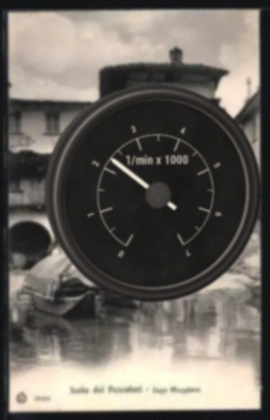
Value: 2250rpm
